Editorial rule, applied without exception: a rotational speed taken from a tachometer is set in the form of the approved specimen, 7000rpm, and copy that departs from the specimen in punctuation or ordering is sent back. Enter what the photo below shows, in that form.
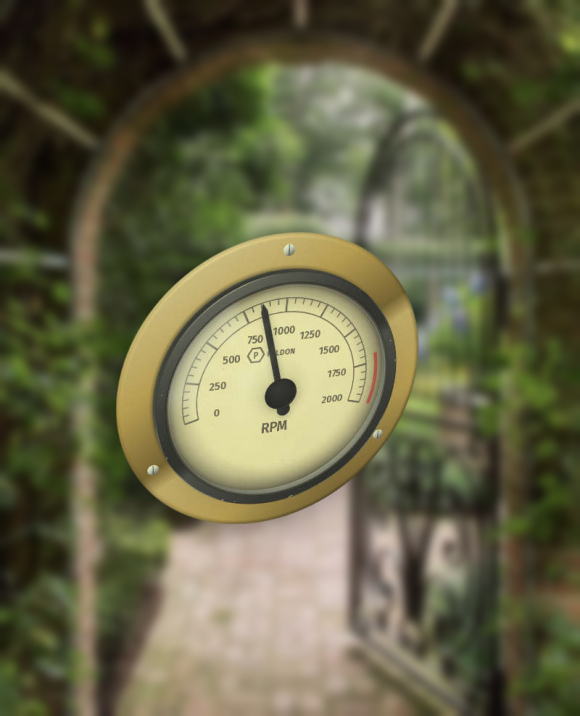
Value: 850rpm
